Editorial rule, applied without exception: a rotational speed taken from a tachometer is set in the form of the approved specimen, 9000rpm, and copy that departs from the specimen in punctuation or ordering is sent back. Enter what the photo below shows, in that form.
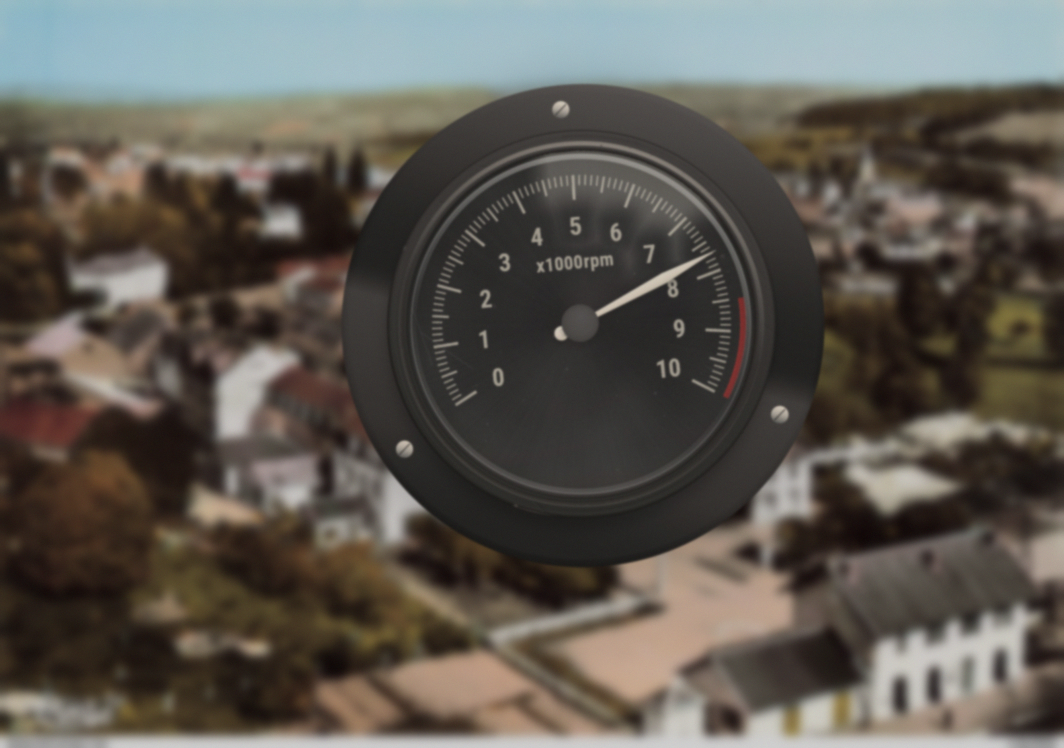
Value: 7700rpm
